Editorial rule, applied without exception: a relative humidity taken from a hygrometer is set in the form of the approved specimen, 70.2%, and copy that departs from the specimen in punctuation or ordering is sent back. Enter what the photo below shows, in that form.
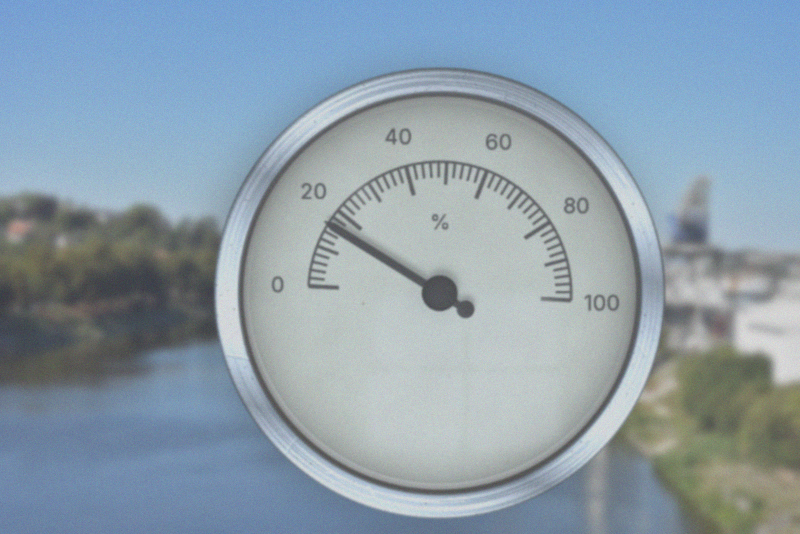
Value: 16%
